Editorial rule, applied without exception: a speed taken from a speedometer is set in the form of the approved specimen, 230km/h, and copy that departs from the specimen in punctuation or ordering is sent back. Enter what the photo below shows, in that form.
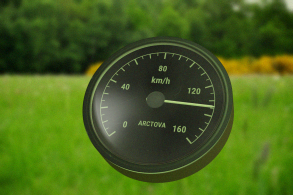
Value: 135km/h
